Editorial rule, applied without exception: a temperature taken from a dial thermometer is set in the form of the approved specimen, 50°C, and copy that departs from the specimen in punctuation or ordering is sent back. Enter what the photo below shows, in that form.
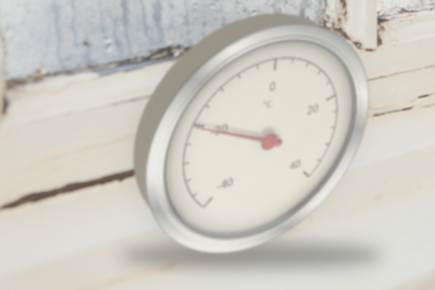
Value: -20°C
